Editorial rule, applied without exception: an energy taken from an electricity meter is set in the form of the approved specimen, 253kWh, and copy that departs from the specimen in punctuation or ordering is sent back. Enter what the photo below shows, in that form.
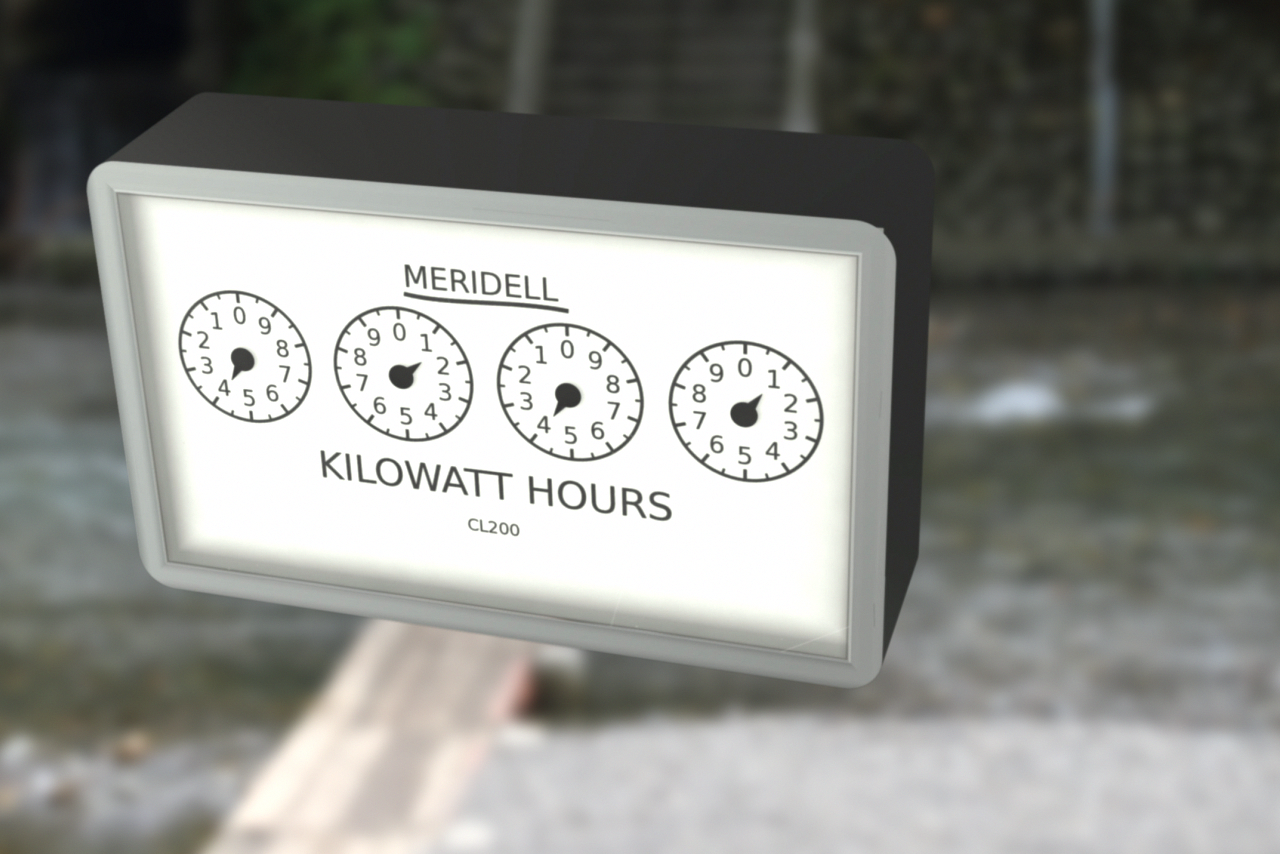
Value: 4141kWh
